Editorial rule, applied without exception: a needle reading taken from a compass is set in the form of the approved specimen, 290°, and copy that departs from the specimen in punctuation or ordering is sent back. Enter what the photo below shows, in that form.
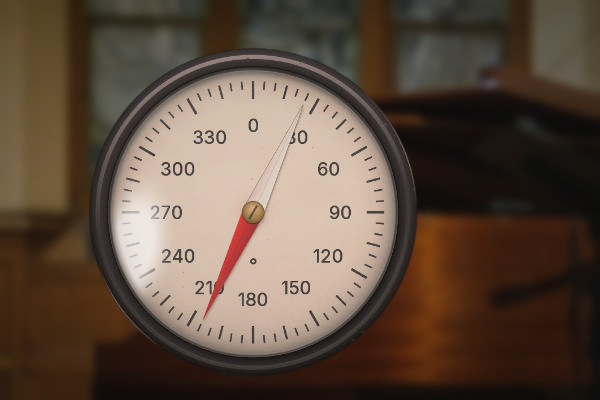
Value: 205°
